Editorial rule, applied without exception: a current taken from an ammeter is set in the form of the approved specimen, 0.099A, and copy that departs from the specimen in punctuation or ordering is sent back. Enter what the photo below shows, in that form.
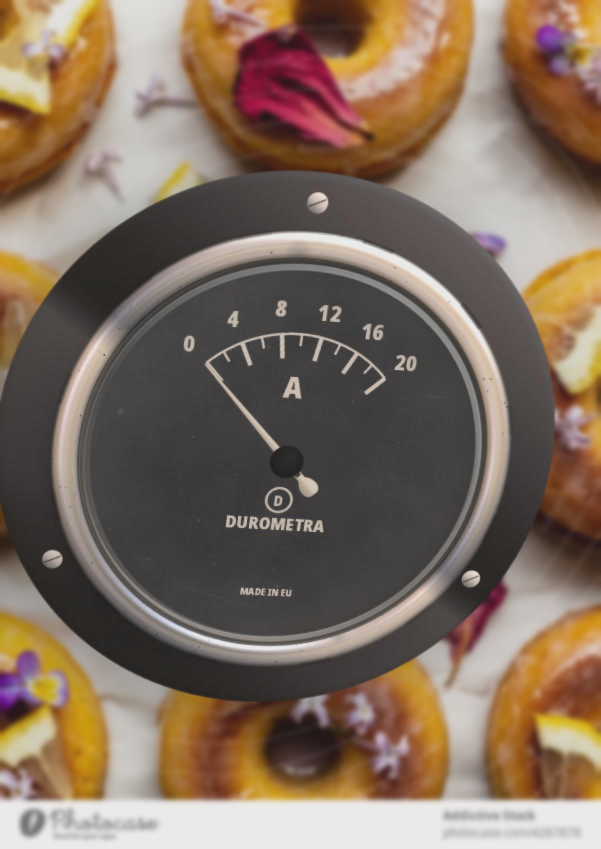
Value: 0A
